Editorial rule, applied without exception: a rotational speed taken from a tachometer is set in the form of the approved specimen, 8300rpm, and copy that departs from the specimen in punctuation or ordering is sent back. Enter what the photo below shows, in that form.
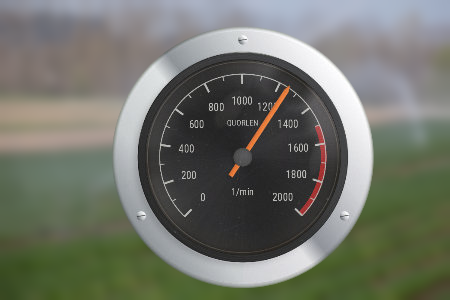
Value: 1250rpm
